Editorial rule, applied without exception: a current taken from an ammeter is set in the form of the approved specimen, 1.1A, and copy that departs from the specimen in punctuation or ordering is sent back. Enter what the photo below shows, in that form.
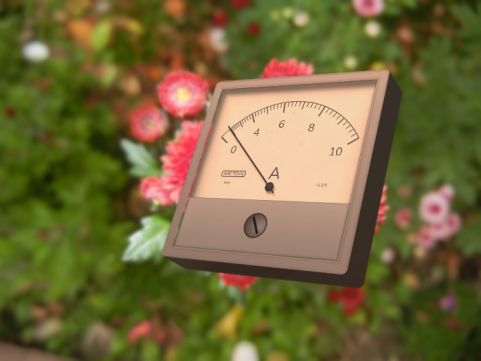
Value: 2A
